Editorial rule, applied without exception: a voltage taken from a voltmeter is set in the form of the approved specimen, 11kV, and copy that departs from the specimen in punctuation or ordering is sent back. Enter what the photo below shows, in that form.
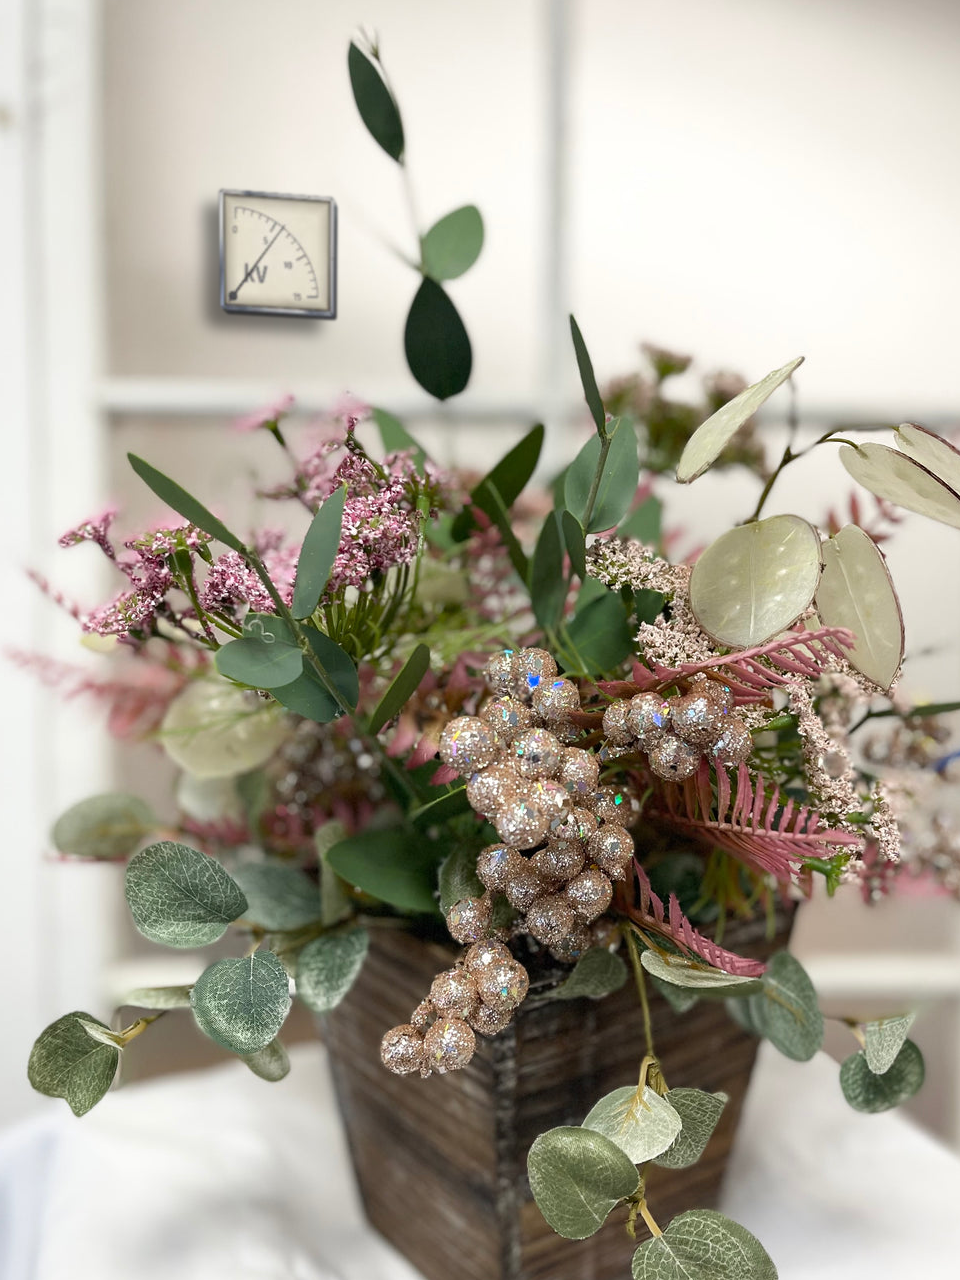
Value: 6kV
